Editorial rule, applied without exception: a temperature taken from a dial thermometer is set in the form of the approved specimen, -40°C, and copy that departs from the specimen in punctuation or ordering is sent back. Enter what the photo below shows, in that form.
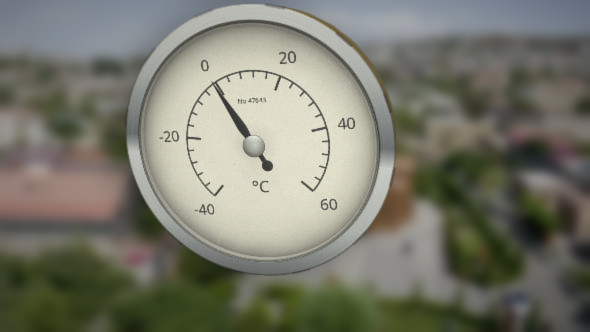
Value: 0°C
